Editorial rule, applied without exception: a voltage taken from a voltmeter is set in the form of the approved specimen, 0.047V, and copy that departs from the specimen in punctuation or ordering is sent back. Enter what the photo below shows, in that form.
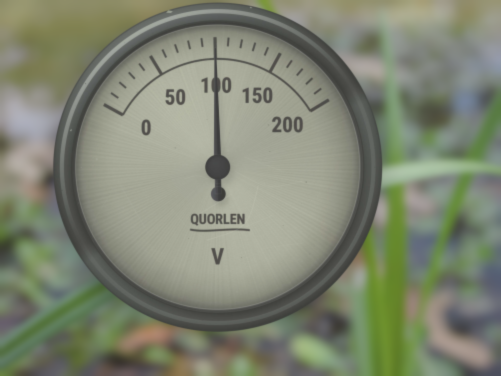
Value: 100V
